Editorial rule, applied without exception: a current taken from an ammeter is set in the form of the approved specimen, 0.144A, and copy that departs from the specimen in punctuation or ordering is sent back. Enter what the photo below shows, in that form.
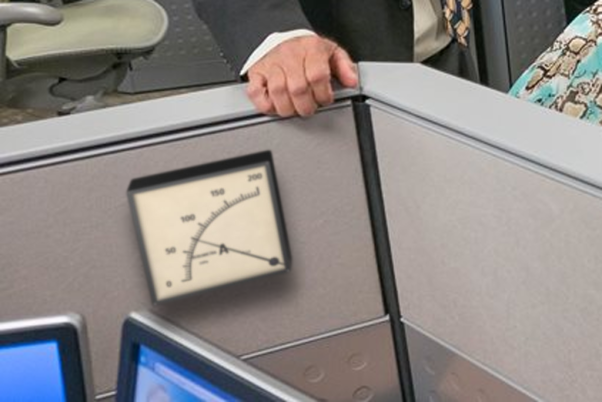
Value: 75A
